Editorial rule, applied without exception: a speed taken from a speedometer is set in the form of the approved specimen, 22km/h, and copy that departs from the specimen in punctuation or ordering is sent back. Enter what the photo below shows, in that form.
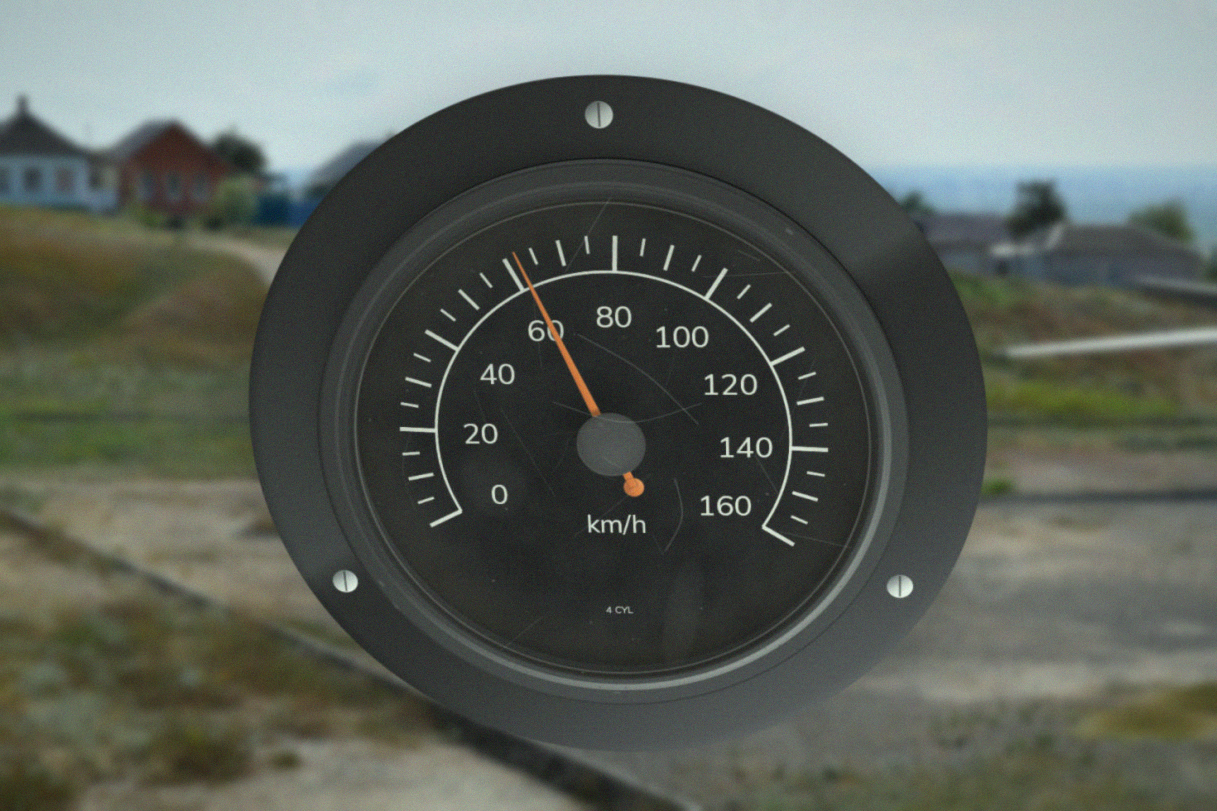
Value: 62.5km/h
